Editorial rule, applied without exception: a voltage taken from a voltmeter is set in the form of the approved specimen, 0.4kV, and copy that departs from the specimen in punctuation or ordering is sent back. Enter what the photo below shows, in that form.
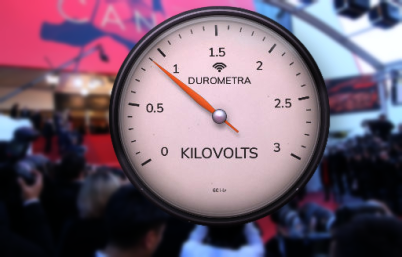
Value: 0.9kV
